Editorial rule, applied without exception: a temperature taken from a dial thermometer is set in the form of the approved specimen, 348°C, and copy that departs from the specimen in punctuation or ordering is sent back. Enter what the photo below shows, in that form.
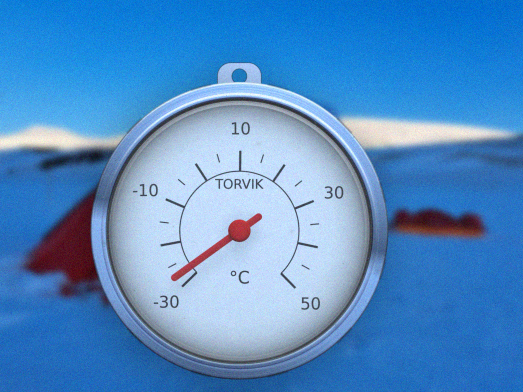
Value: -27.5°C
